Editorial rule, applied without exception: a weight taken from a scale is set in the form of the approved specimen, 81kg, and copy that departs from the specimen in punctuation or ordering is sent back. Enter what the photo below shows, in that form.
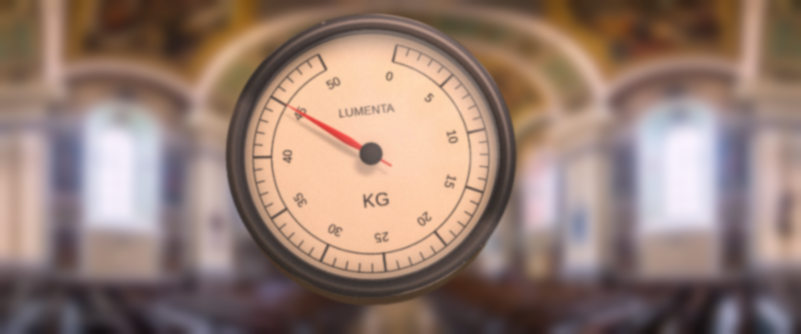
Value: 45kg
